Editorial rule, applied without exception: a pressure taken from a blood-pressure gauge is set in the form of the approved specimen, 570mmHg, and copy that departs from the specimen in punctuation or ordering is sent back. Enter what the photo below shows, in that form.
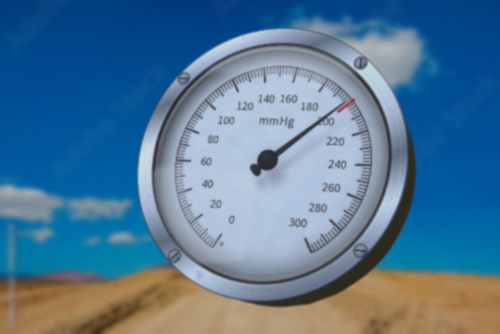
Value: 200mmHg
